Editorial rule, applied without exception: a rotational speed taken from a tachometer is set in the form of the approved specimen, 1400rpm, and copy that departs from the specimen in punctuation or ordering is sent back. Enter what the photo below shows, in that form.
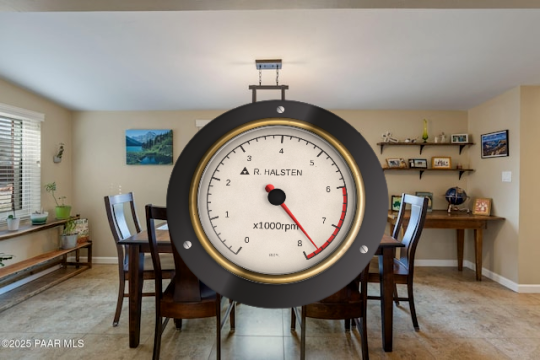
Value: 7700rpm
